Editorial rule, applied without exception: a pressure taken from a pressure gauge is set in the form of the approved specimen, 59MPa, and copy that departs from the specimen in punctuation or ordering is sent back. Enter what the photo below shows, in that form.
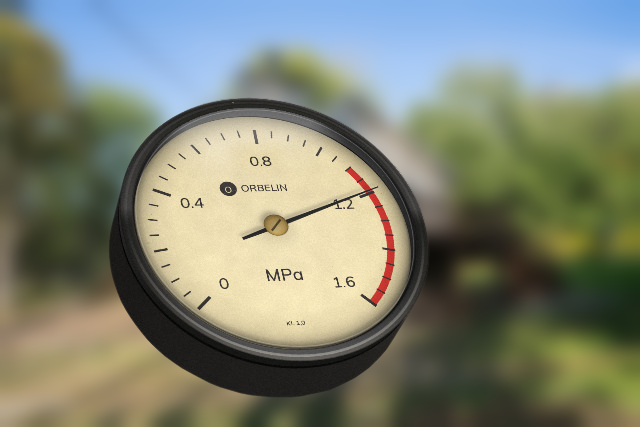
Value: 1.2MPa
